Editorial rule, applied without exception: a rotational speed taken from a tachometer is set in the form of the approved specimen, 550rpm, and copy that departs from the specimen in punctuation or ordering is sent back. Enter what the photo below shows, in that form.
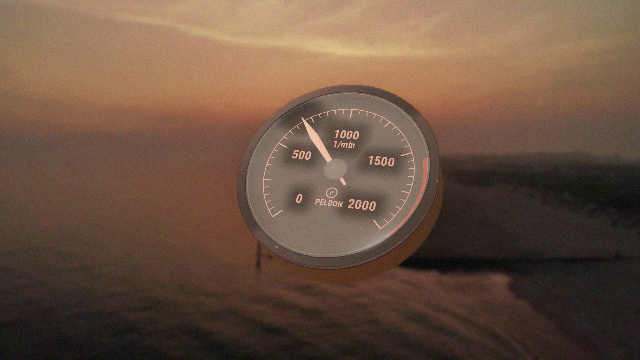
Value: 700rpm
